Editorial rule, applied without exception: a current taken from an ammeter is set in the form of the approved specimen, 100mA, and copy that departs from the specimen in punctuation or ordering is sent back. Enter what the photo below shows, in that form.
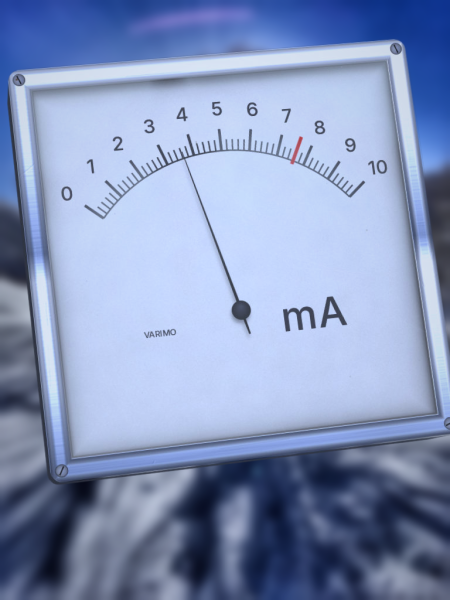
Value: 3.6mA
